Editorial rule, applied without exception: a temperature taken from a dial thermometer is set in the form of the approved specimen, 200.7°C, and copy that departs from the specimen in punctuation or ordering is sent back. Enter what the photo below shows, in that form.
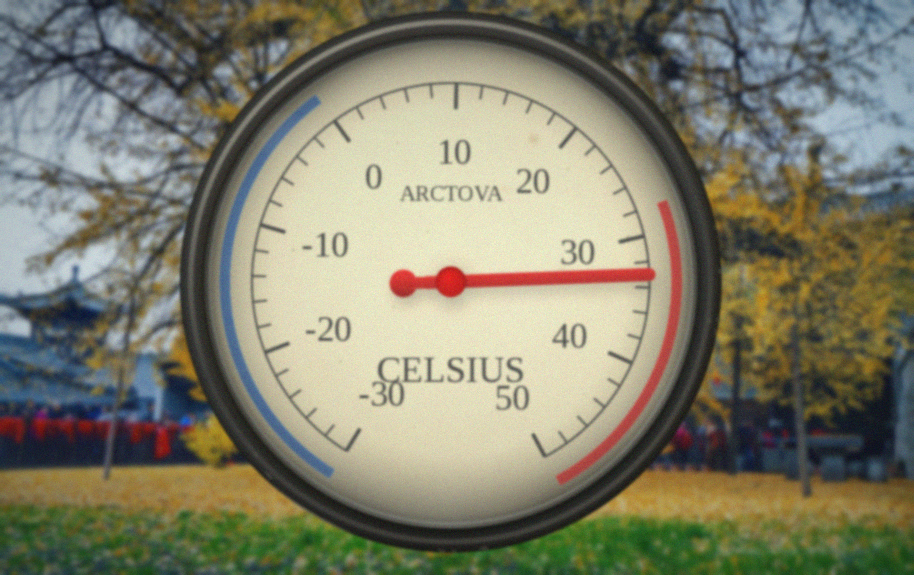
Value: 33°C
